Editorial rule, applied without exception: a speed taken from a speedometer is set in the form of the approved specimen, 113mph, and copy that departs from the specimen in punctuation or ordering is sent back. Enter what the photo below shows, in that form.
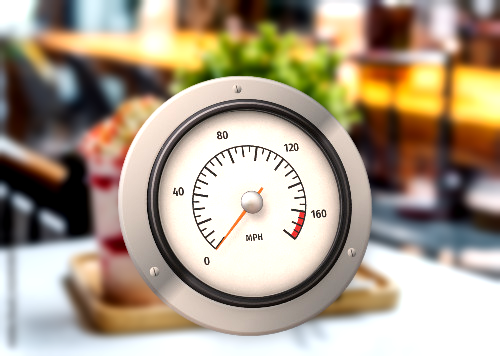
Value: 0mph
